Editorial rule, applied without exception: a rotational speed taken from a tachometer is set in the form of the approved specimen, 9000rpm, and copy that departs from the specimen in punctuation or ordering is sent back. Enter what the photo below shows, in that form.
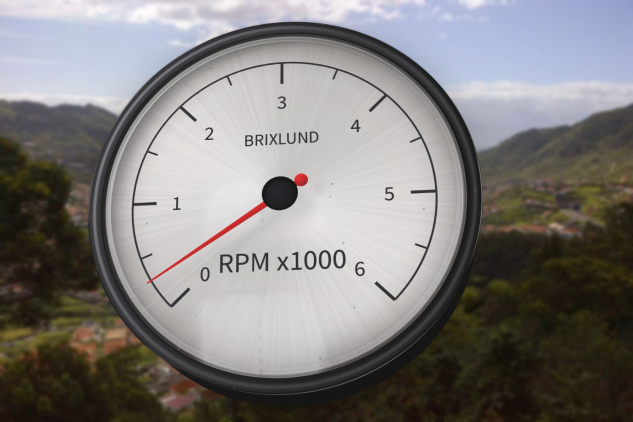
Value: 250rpm
